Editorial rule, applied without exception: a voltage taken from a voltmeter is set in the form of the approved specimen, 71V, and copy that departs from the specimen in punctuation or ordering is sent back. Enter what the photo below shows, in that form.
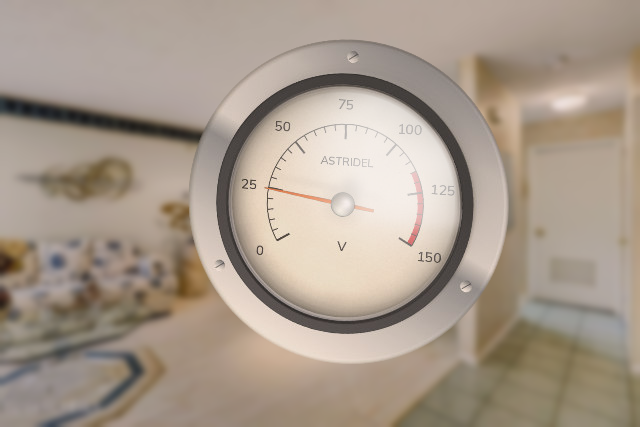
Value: 25V
